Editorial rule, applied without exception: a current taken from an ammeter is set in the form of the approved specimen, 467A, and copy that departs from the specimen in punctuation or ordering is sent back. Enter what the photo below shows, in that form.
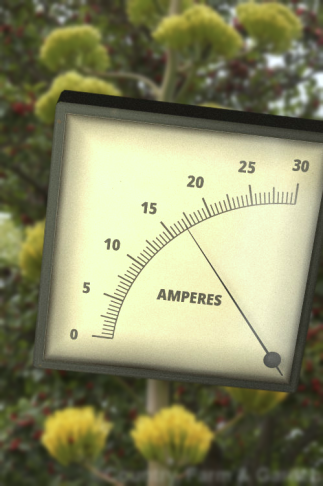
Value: 17A
